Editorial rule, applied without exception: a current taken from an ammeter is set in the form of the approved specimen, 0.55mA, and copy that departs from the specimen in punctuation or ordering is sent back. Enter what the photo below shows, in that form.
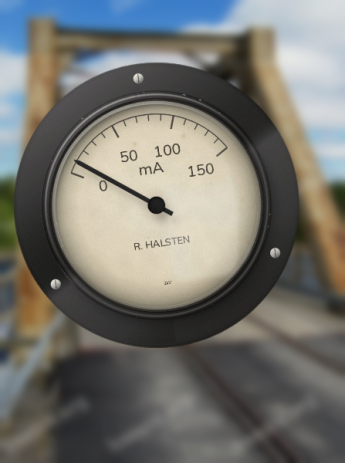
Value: 10mA
